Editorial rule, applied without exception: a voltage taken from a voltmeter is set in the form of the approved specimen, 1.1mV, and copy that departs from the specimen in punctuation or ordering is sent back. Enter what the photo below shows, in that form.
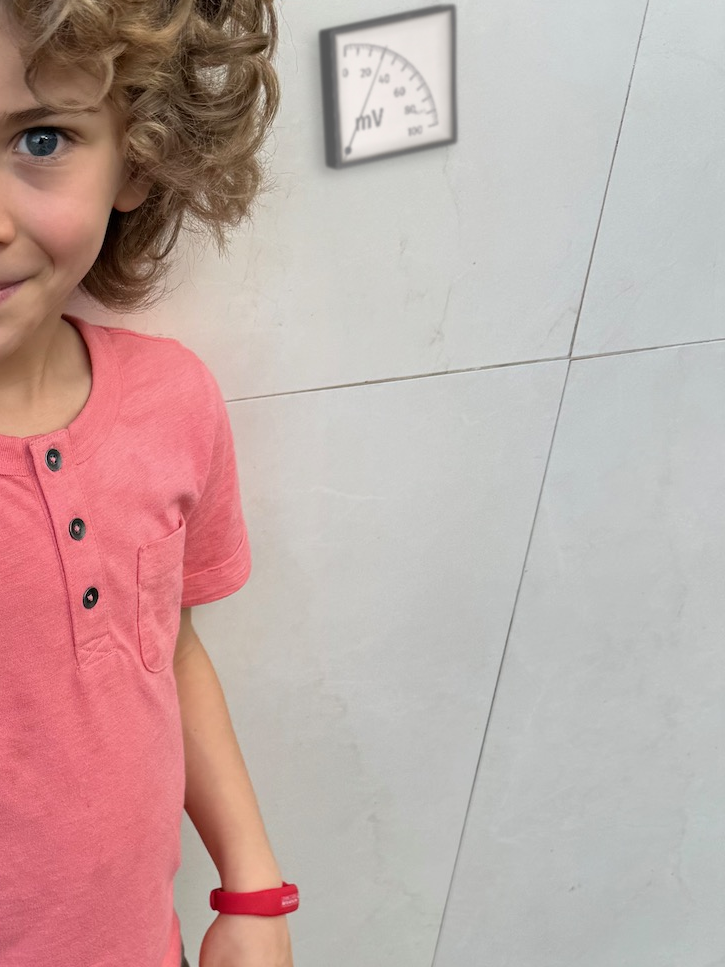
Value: 30mV
